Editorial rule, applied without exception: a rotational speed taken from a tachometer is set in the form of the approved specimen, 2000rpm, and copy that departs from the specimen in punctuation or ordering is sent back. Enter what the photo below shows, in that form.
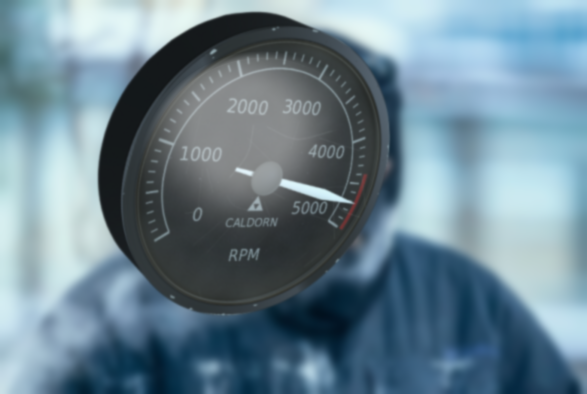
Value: 4700rpm
